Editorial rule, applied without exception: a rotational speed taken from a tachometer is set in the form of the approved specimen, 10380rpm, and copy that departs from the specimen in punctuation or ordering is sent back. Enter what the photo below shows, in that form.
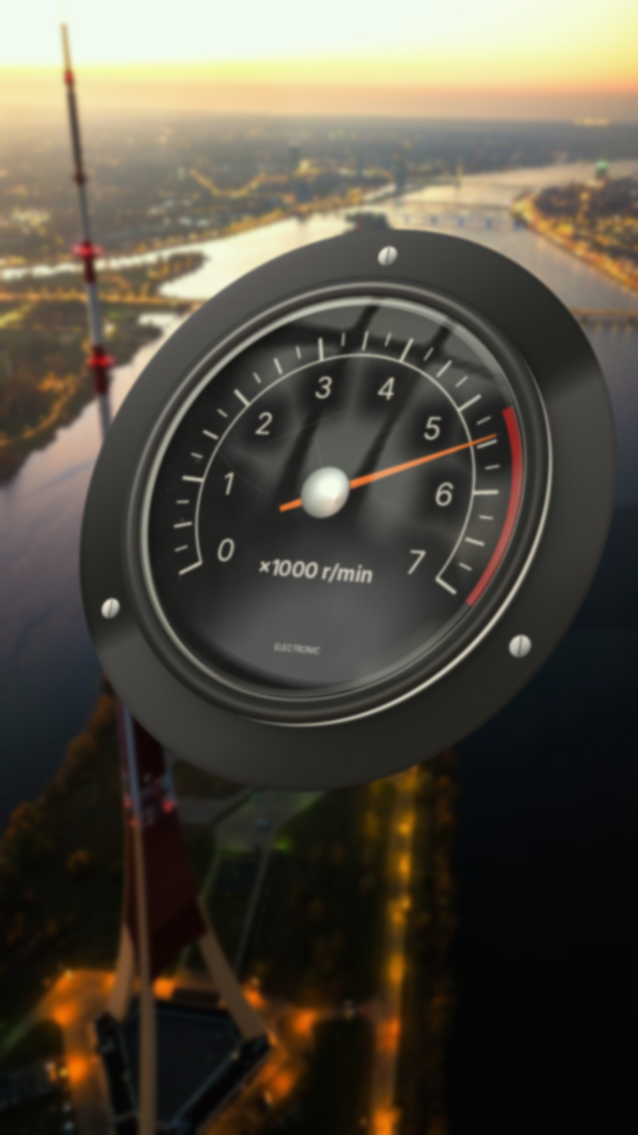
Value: 5500rpm
